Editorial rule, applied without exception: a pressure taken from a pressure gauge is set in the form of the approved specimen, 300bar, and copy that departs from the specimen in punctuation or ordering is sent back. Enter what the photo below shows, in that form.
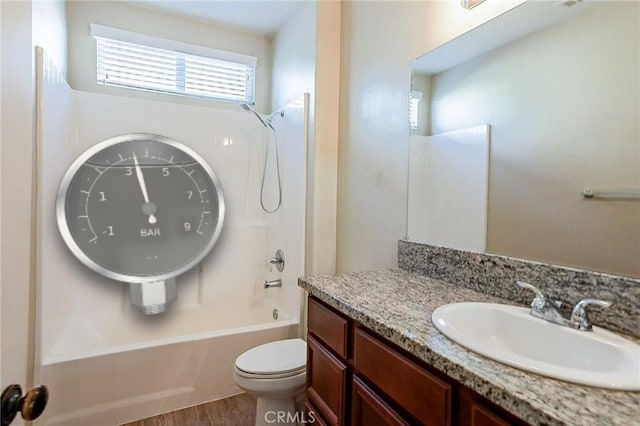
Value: 3.5bar
